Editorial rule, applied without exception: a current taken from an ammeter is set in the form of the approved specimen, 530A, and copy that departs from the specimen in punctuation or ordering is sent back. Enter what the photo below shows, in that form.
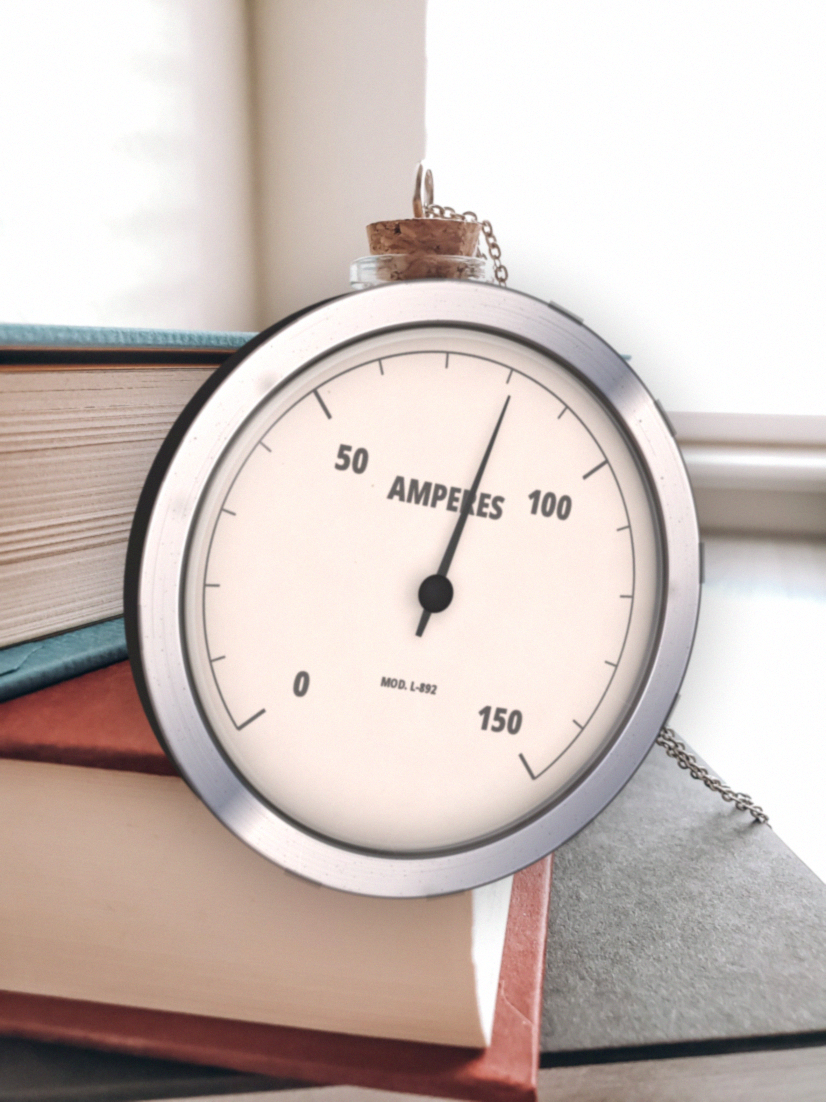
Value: 80A
